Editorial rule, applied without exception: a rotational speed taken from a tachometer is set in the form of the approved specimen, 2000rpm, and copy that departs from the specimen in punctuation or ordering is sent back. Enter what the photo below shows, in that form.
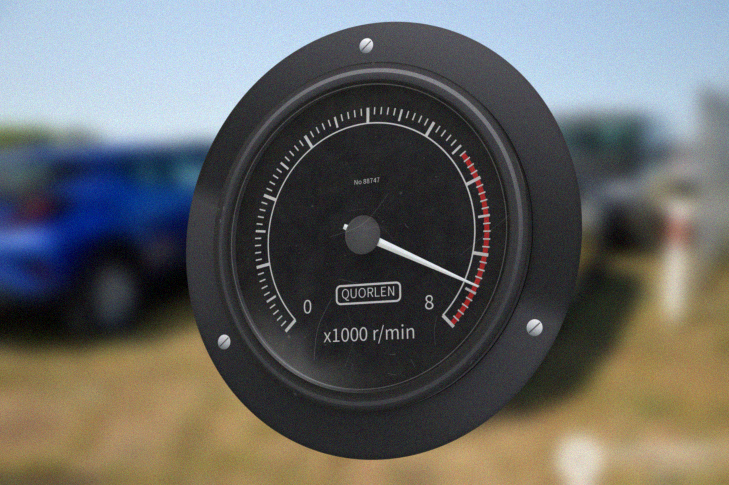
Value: 7400rpm
